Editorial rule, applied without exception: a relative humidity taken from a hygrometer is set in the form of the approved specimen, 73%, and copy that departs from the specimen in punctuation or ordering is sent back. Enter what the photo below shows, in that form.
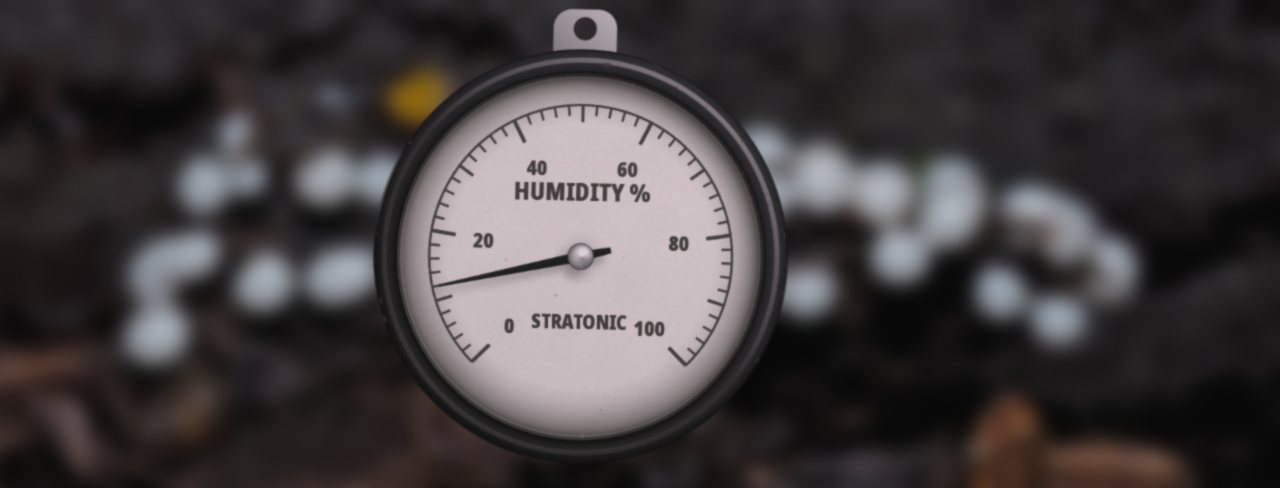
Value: 12%
